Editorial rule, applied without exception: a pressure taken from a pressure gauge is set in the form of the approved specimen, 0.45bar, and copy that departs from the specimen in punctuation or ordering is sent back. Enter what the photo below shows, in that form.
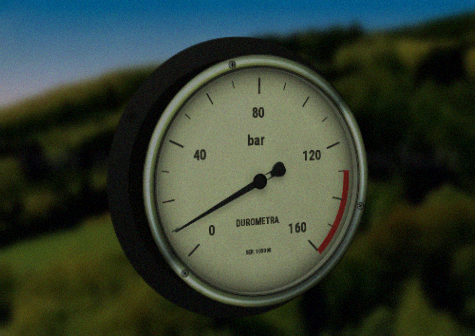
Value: 10bar
